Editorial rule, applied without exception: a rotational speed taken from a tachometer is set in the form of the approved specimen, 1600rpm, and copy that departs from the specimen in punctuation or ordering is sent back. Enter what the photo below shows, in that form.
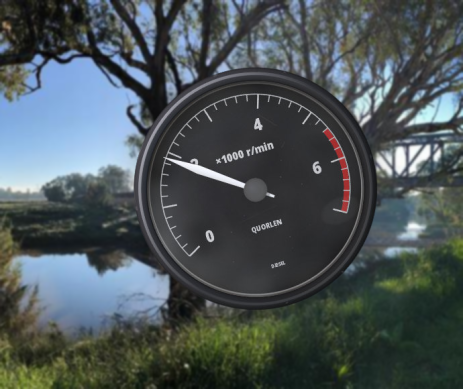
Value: 1900rpm
